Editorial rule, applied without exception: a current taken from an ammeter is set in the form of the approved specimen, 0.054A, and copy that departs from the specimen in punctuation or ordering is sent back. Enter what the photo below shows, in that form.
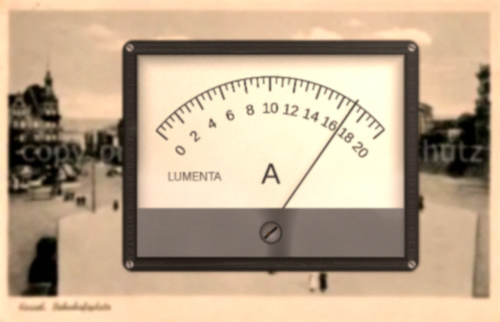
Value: 17A
